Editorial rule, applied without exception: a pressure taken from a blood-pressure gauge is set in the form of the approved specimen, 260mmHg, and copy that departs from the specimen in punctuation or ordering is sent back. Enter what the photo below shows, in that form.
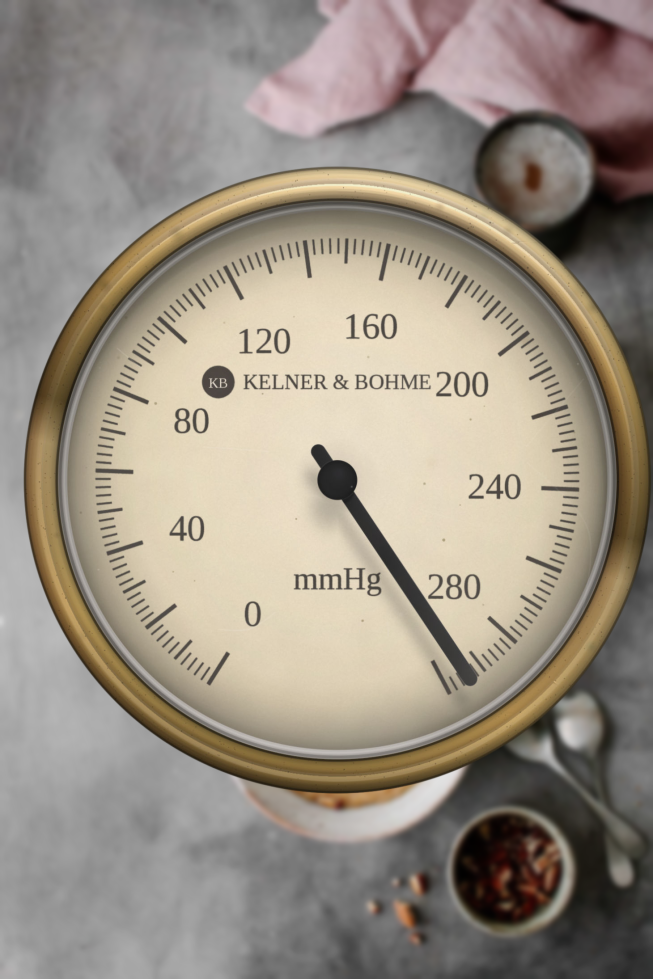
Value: 294mmHg
